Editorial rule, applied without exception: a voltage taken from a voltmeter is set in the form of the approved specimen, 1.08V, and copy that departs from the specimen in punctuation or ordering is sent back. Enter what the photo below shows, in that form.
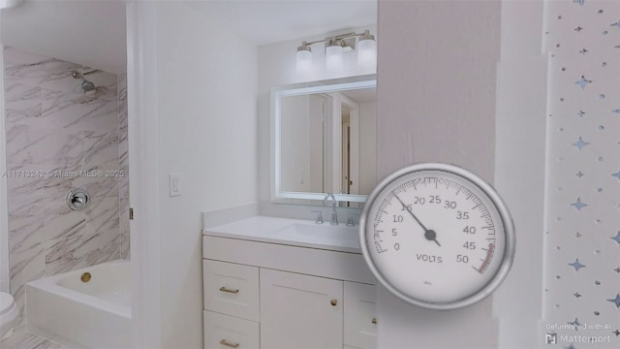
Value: 15V
